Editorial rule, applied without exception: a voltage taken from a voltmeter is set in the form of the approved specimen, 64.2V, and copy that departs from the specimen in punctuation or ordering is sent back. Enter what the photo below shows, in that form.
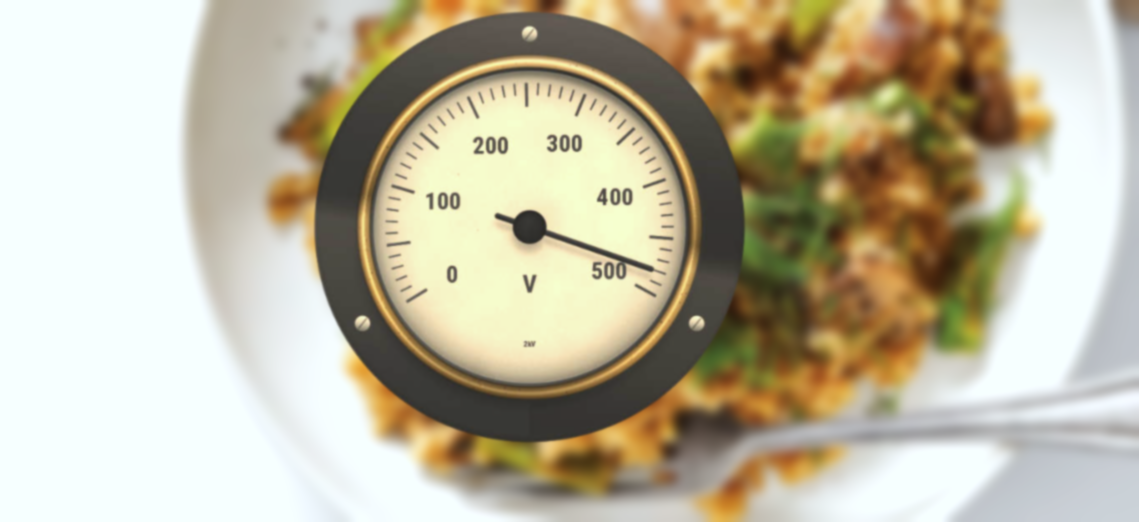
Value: 480V
